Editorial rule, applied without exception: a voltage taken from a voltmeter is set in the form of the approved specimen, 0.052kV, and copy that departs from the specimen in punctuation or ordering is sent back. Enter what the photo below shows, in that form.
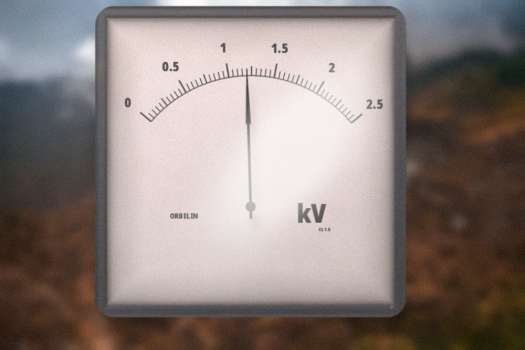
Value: 1.2kV
